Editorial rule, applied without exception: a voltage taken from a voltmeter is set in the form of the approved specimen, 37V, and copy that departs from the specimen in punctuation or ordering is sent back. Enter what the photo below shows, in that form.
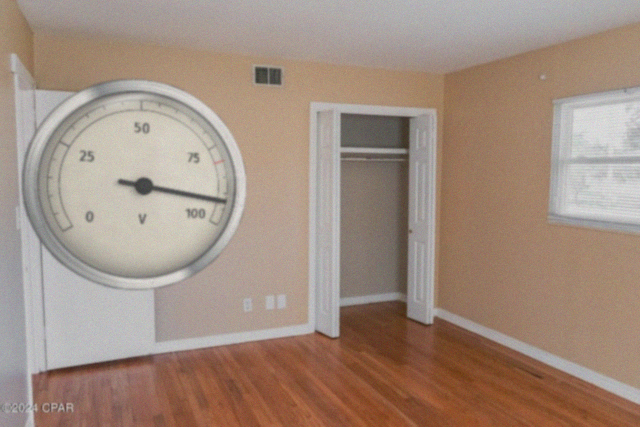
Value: 92.5V
